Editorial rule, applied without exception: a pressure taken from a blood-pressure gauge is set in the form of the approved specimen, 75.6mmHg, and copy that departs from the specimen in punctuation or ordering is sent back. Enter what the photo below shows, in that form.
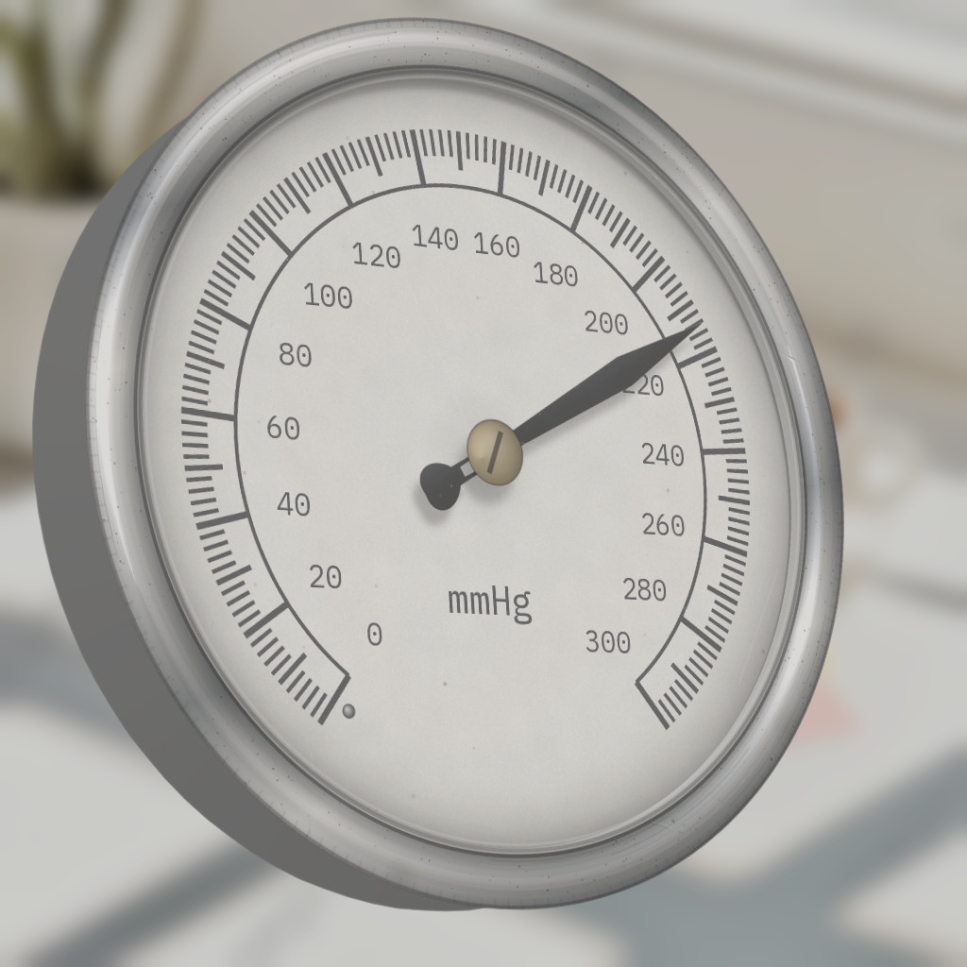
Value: 214mmHg
